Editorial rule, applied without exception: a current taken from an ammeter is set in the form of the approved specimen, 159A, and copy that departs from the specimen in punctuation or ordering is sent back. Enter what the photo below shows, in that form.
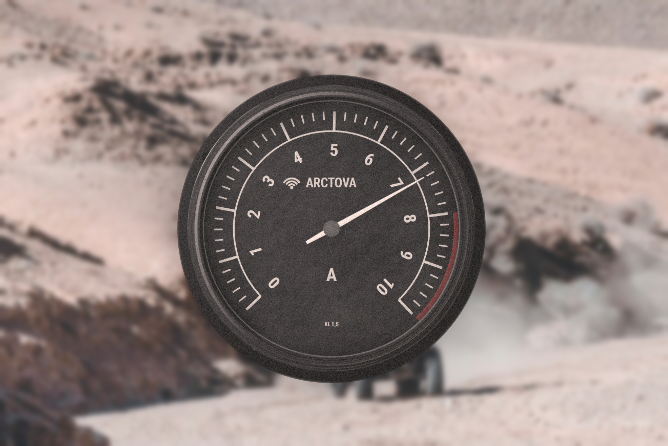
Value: 7.2A
